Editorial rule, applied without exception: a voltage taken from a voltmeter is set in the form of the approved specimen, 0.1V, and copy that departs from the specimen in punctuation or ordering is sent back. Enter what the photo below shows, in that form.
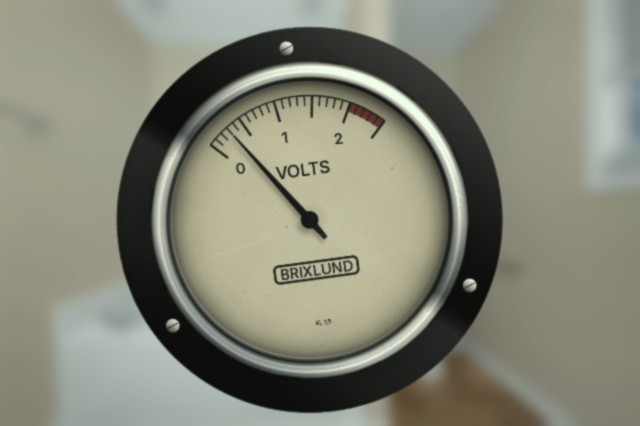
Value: 0.3V
